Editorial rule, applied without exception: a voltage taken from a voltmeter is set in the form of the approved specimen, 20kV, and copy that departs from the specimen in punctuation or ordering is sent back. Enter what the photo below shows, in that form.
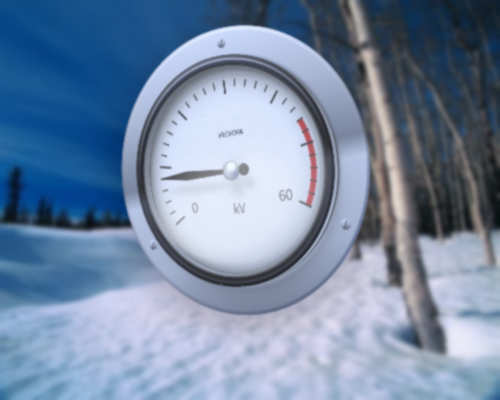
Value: 8kV
